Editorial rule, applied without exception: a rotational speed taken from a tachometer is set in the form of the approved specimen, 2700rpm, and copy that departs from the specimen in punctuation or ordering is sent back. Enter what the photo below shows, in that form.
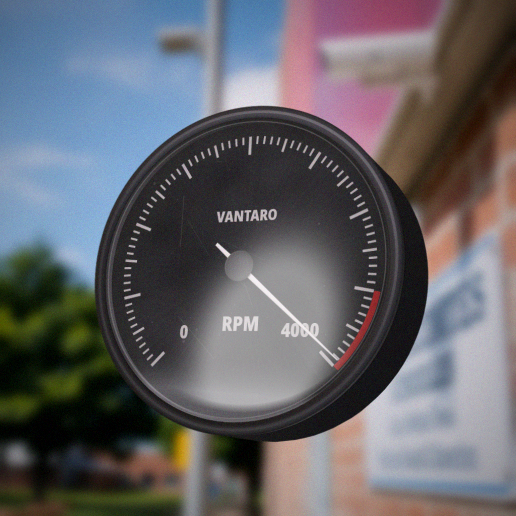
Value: 3950rpm
